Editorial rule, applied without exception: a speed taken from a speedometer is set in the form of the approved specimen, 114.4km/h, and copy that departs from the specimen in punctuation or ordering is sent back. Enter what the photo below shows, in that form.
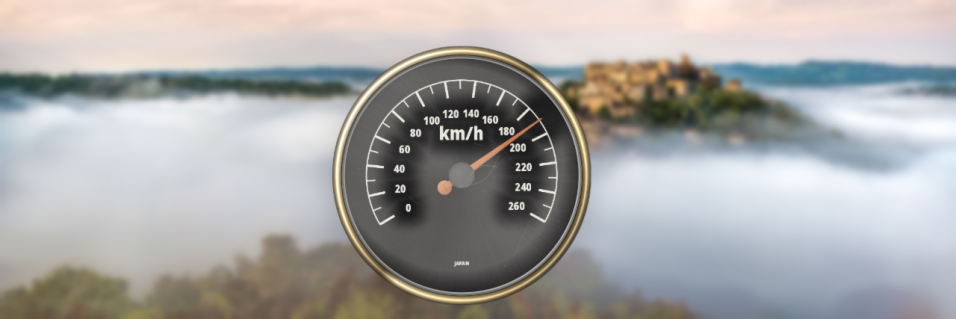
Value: 190km/h
